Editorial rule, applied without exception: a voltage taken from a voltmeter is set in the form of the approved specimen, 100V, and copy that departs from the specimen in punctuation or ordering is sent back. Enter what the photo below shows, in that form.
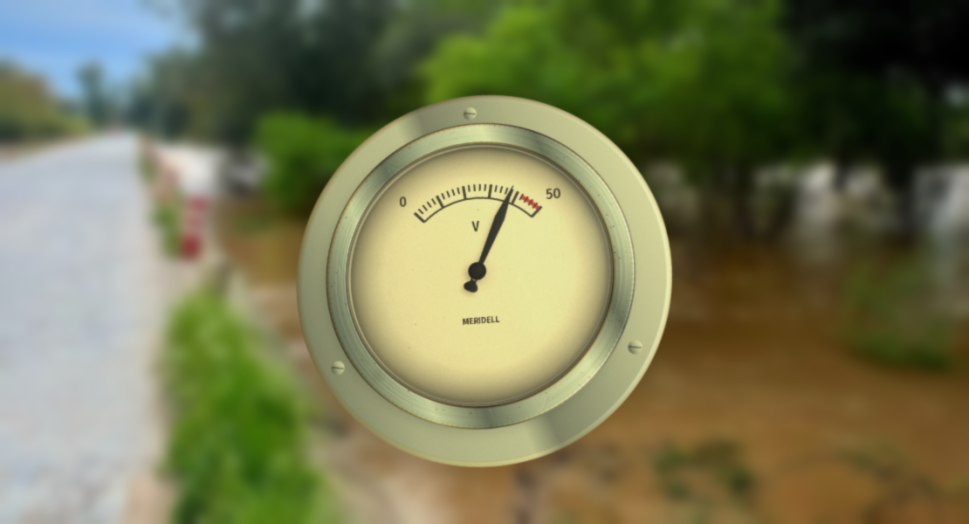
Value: 38V
